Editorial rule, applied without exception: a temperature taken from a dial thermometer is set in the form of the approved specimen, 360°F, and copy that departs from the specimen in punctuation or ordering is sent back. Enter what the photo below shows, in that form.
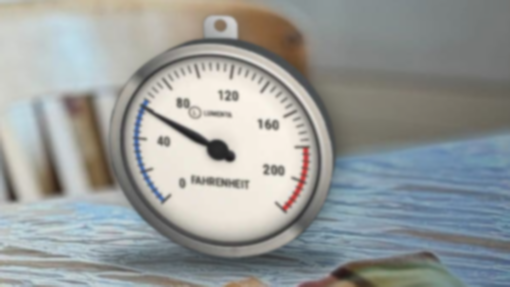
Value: 60°F
